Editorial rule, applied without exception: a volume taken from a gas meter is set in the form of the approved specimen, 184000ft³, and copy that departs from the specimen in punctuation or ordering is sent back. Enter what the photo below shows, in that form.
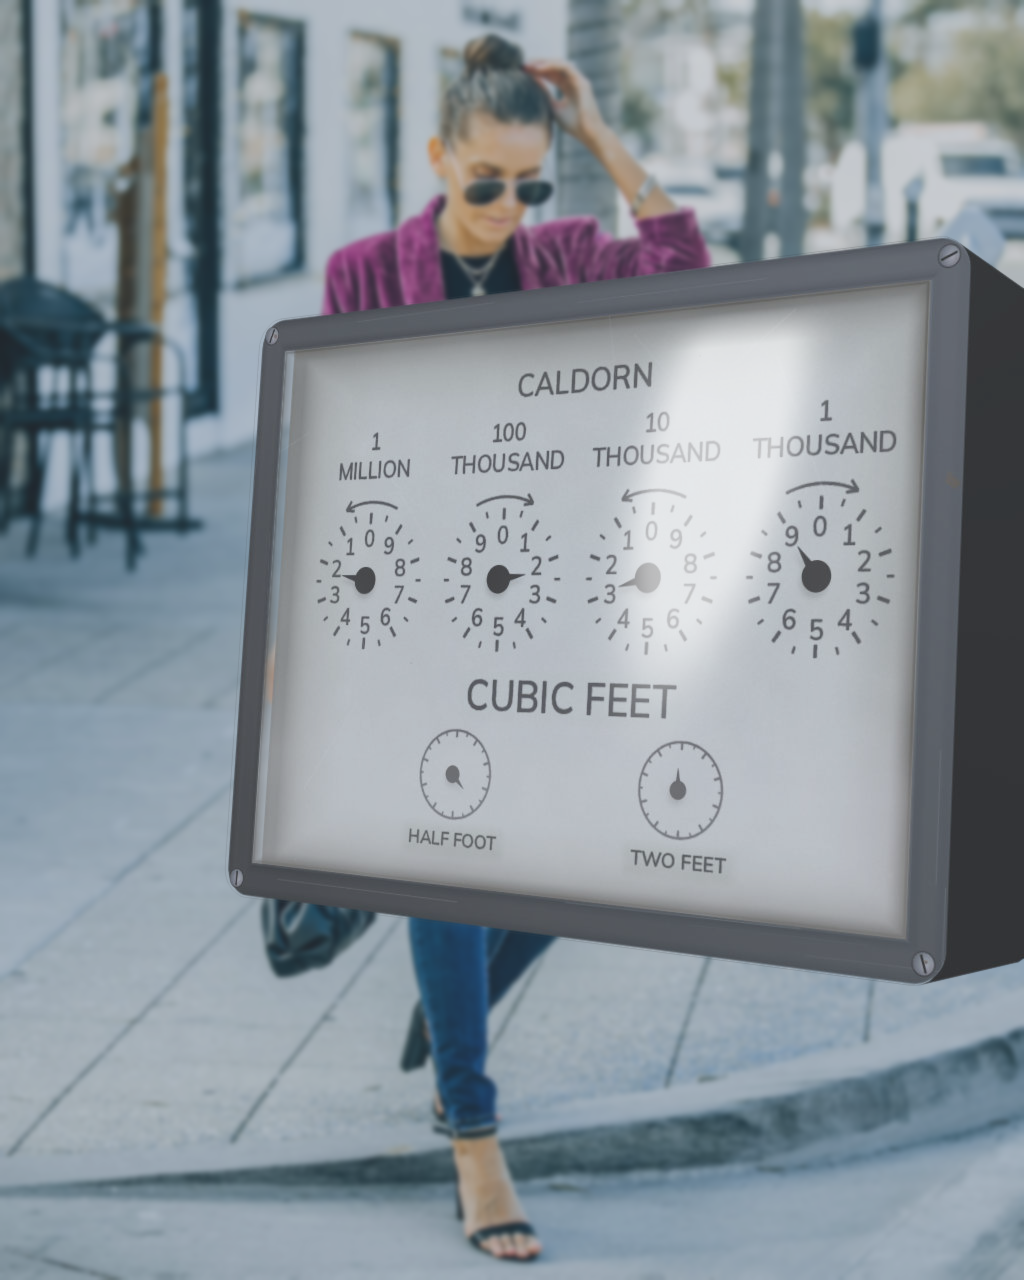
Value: 222900ft³
